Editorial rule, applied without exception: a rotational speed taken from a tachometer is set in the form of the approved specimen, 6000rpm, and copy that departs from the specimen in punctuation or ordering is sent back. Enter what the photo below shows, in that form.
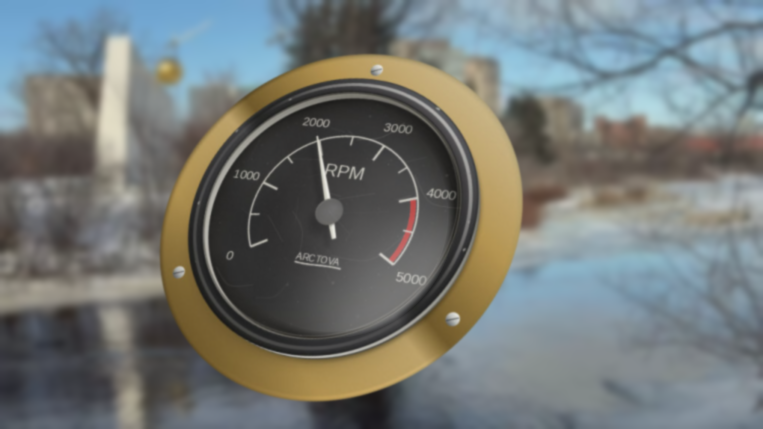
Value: 2000rpm
